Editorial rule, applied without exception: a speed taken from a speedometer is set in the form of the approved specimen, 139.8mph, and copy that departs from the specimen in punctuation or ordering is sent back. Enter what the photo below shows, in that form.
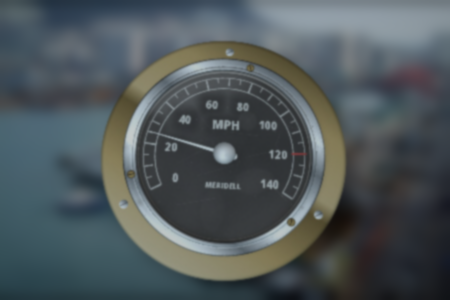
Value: 25mph
